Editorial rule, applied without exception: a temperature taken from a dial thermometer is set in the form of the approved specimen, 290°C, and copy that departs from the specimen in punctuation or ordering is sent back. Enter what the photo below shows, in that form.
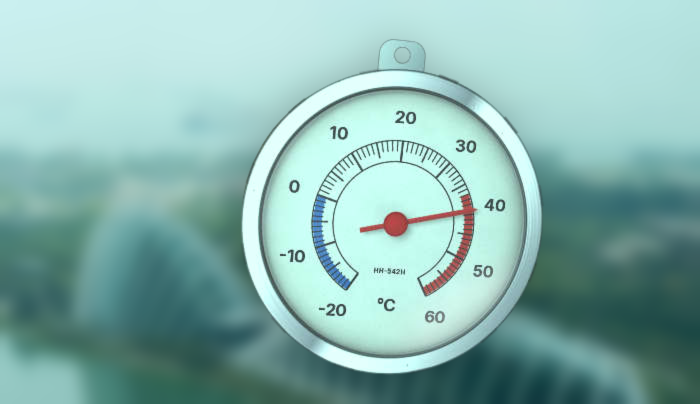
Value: 40°C
